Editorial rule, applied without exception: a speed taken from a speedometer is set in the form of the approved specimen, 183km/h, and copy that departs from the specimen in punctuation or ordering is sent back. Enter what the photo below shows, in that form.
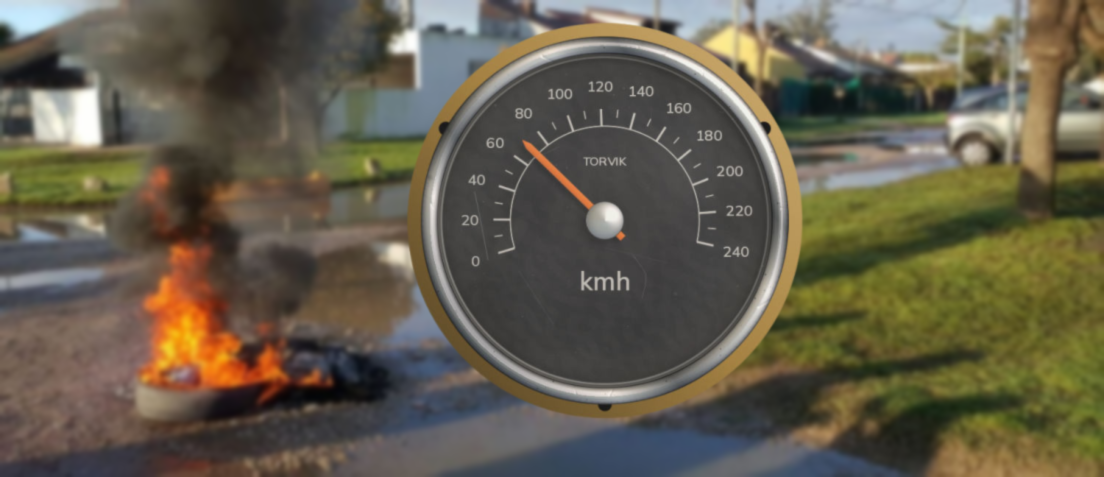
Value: 70km/h
